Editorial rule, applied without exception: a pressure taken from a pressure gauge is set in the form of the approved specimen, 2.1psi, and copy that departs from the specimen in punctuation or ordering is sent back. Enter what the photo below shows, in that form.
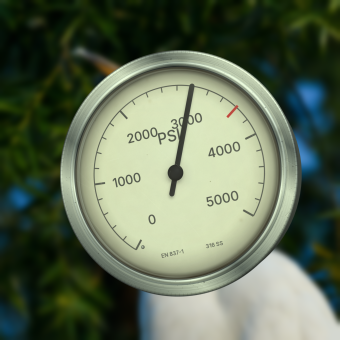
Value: 3000psi
